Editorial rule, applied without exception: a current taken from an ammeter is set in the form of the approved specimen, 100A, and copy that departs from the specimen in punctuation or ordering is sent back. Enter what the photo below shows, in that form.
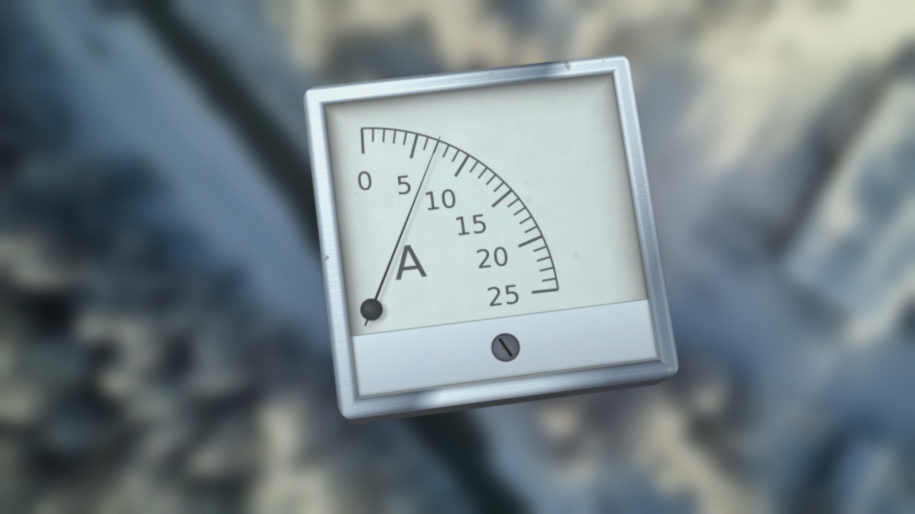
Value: 7A
